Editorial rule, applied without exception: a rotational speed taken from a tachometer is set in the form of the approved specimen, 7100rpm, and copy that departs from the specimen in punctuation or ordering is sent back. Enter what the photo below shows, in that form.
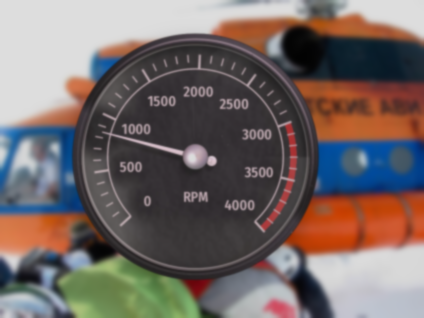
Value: 850rpm
